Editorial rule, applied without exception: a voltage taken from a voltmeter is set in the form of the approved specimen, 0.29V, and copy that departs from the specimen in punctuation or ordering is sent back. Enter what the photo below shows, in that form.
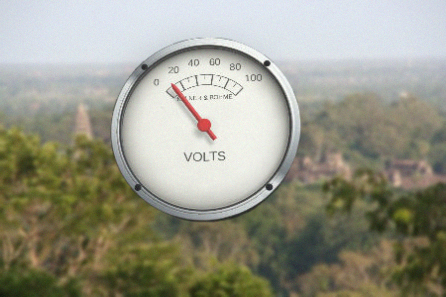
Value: 10V
